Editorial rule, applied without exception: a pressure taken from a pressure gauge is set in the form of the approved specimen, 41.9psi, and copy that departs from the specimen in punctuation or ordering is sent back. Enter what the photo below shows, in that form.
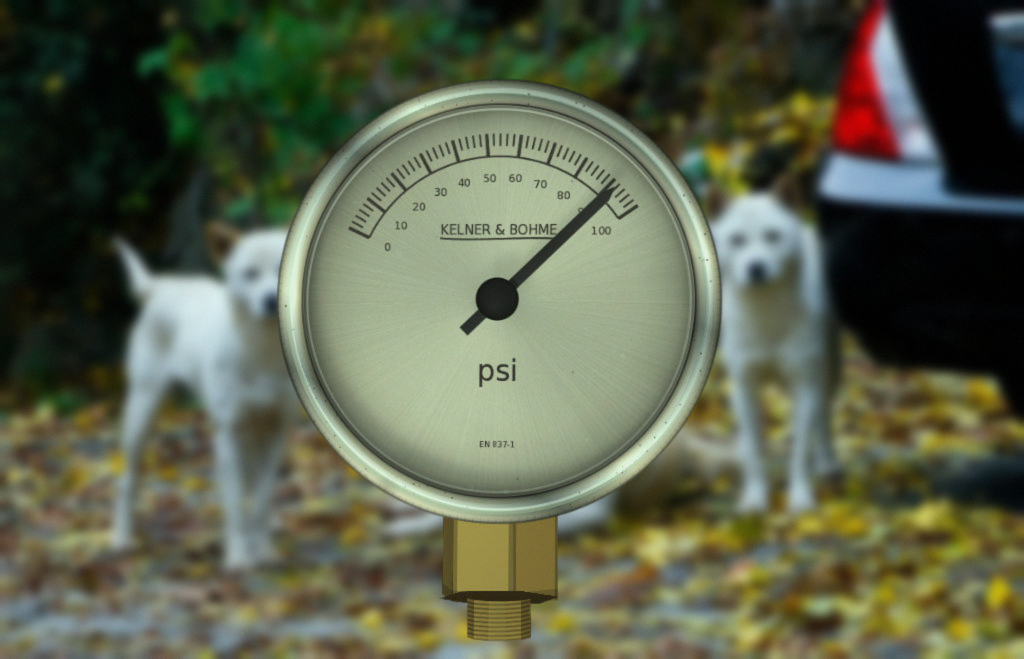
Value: 92psi
